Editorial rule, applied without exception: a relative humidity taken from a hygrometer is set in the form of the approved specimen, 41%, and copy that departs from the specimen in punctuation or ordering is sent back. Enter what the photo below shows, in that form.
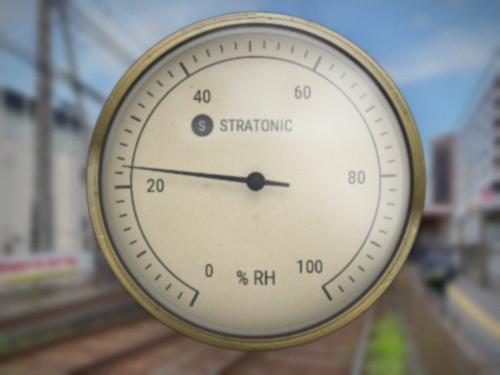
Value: 23%
